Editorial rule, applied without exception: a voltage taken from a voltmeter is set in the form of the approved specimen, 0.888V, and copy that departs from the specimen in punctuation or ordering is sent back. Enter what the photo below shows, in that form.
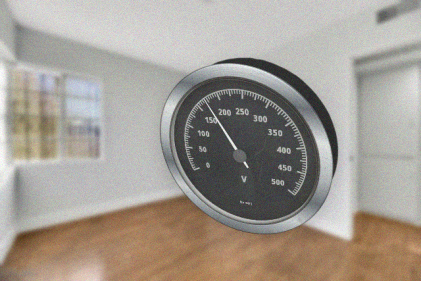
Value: 175V
